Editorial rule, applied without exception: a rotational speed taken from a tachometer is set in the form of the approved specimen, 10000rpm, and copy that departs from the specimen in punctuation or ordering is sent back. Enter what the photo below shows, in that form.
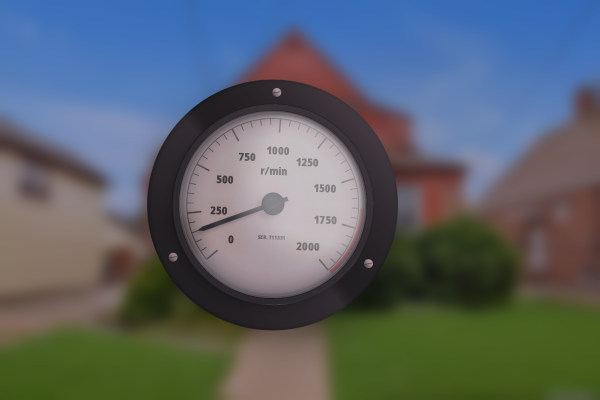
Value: 150rpm
